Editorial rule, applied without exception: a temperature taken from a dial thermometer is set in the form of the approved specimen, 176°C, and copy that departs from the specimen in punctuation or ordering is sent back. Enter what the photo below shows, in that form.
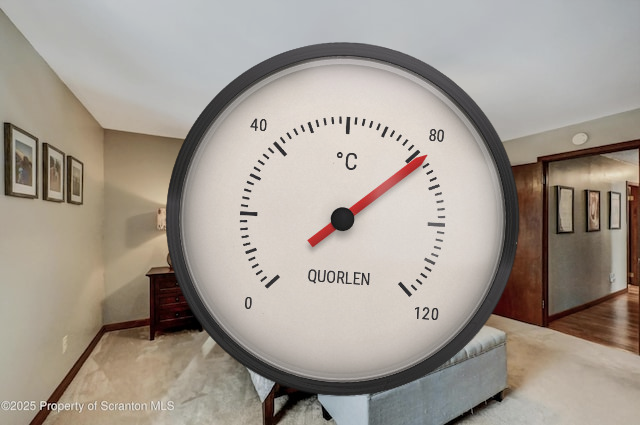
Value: 82°C
